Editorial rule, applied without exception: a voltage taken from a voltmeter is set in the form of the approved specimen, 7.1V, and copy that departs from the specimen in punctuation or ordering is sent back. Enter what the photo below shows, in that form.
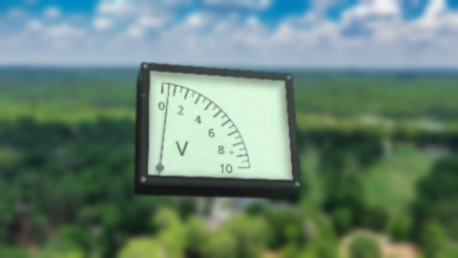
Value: 0.5V
